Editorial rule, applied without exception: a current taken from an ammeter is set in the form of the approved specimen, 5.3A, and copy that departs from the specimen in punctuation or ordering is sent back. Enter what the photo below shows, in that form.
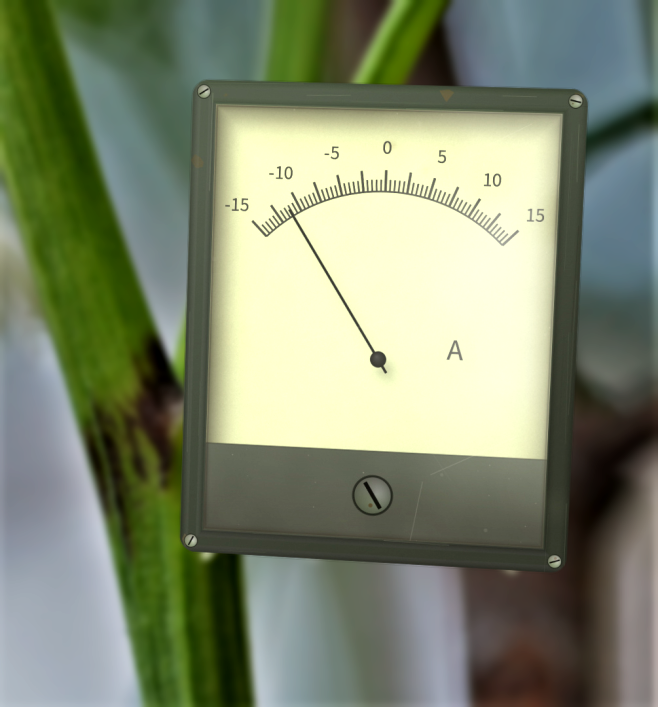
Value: -11A
